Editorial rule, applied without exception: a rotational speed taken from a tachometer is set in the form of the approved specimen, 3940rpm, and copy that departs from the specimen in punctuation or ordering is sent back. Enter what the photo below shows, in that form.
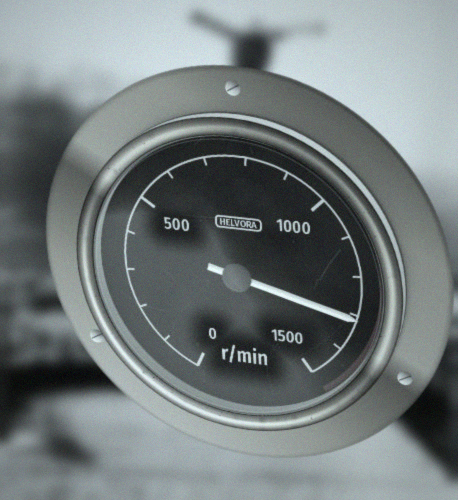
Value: 1300rpm
